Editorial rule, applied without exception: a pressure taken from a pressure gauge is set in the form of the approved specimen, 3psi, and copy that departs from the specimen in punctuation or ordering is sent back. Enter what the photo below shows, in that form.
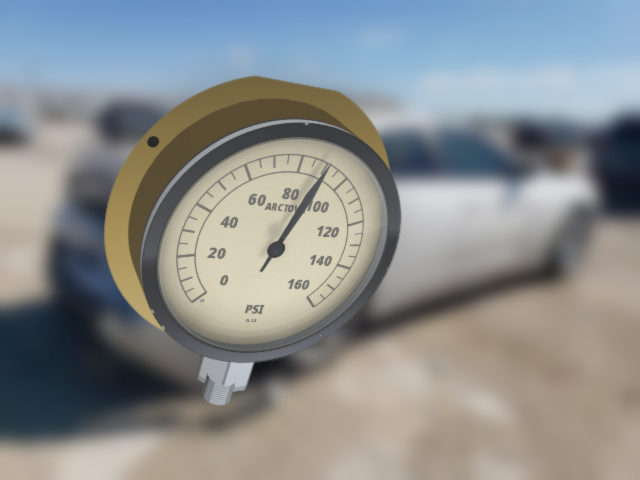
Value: 90psi
